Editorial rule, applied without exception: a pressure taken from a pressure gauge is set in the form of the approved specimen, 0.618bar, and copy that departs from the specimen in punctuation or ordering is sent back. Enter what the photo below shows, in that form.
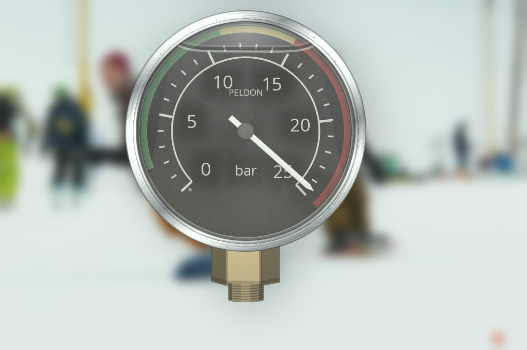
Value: 24.5bar
